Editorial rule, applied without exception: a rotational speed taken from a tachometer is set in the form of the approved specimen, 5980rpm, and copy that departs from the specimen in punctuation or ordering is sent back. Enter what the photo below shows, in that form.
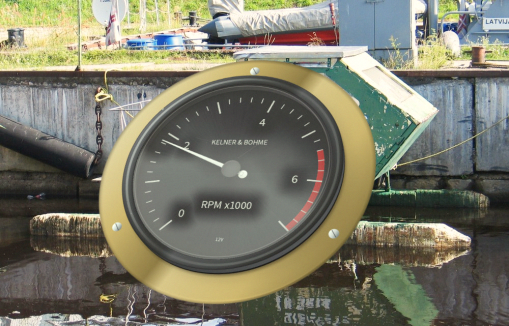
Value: 1800rpm
